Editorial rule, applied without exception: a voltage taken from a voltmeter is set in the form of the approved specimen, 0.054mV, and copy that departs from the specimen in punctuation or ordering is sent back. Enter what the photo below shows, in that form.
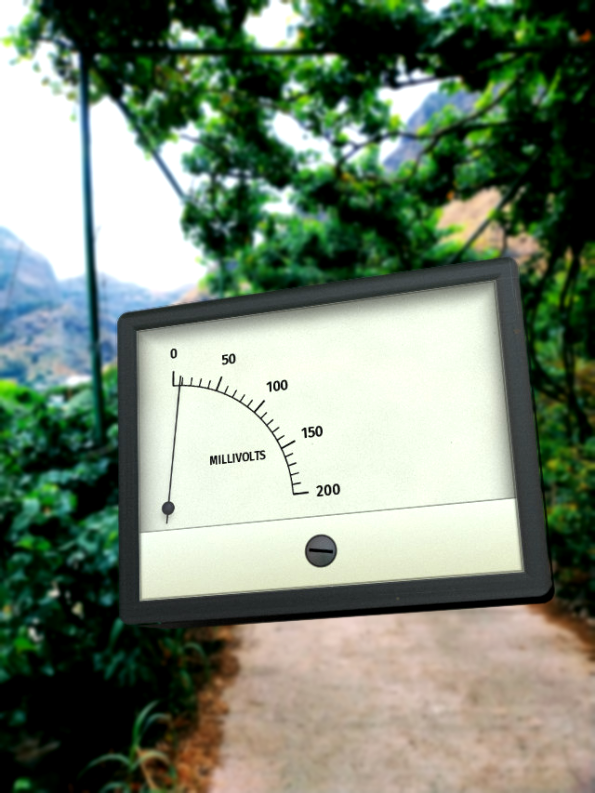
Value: 10mV
